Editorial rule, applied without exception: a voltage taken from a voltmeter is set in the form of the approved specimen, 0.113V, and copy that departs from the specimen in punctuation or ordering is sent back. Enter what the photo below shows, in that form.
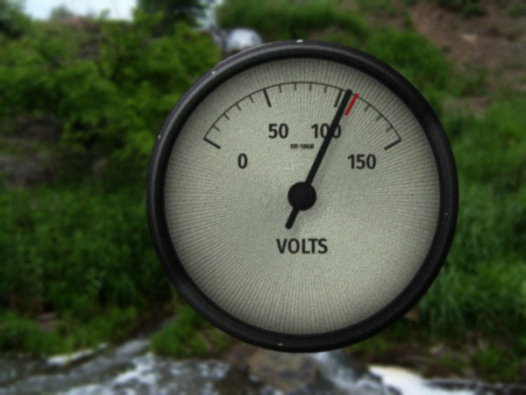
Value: 105V
